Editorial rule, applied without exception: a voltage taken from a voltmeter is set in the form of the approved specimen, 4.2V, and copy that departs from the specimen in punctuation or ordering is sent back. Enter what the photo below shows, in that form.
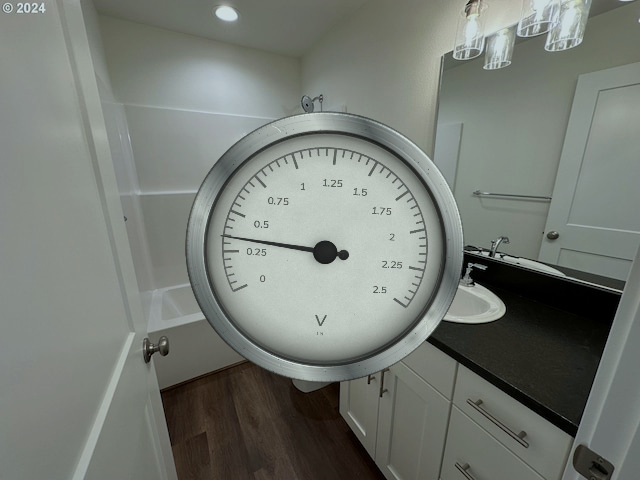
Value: 0.35V
